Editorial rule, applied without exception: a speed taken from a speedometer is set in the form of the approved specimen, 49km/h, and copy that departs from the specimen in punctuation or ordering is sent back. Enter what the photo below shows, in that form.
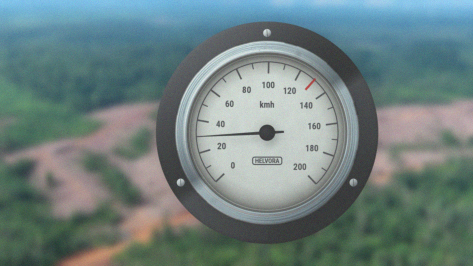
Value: 30km/h
